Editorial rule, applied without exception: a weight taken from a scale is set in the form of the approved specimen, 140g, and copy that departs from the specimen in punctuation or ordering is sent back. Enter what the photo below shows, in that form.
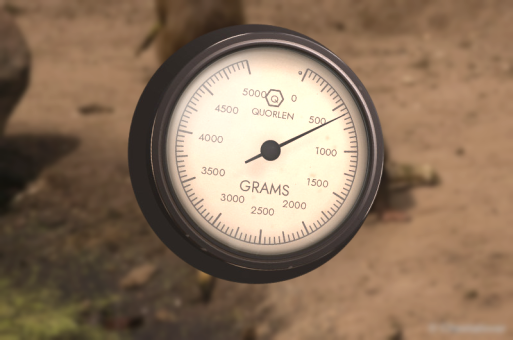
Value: 600g
